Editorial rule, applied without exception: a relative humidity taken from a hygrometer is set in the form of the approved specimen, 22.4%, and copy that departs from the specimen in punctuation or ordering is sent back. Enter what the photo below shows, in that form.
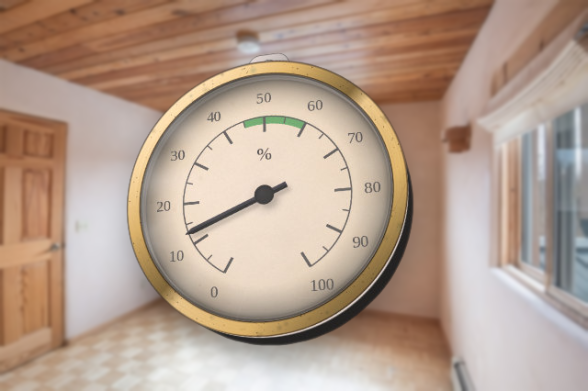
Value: 12.5%
